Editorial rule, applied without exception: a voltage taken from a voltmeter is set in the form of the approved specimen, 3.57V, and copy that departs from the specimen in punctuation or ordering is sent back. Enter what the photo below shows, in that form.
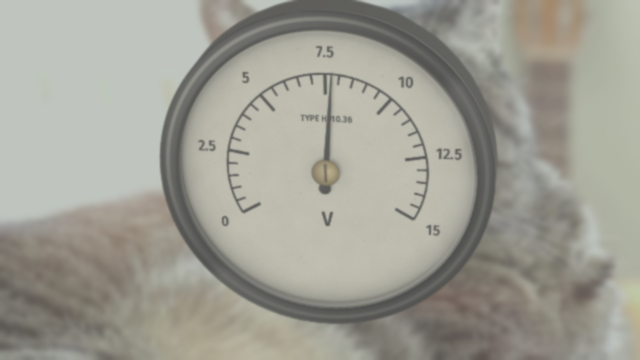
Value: 7.75V
